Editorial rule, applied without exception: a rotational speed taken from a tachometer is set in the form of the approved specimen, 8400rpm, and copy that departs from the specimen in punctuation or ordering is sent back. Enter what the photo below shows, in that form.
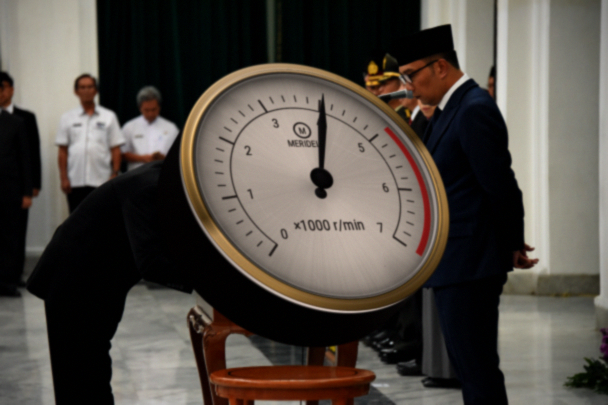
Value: 4000rpm
